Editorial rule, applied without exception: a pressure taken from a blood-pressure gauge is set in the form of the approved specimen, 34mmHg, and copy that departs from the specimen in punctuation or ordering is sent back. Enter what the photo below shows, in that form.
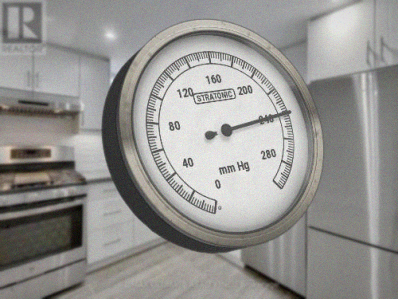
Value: 240mmHg
